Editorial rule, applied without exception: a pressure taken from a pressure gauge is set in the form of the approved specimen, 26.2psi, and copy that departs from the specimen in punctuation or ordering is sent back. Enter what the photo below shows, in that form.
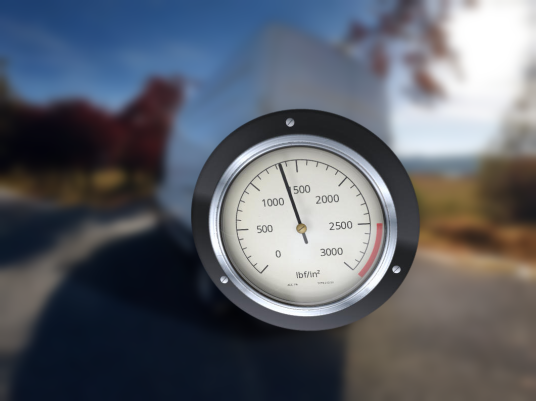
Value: 1350psi
